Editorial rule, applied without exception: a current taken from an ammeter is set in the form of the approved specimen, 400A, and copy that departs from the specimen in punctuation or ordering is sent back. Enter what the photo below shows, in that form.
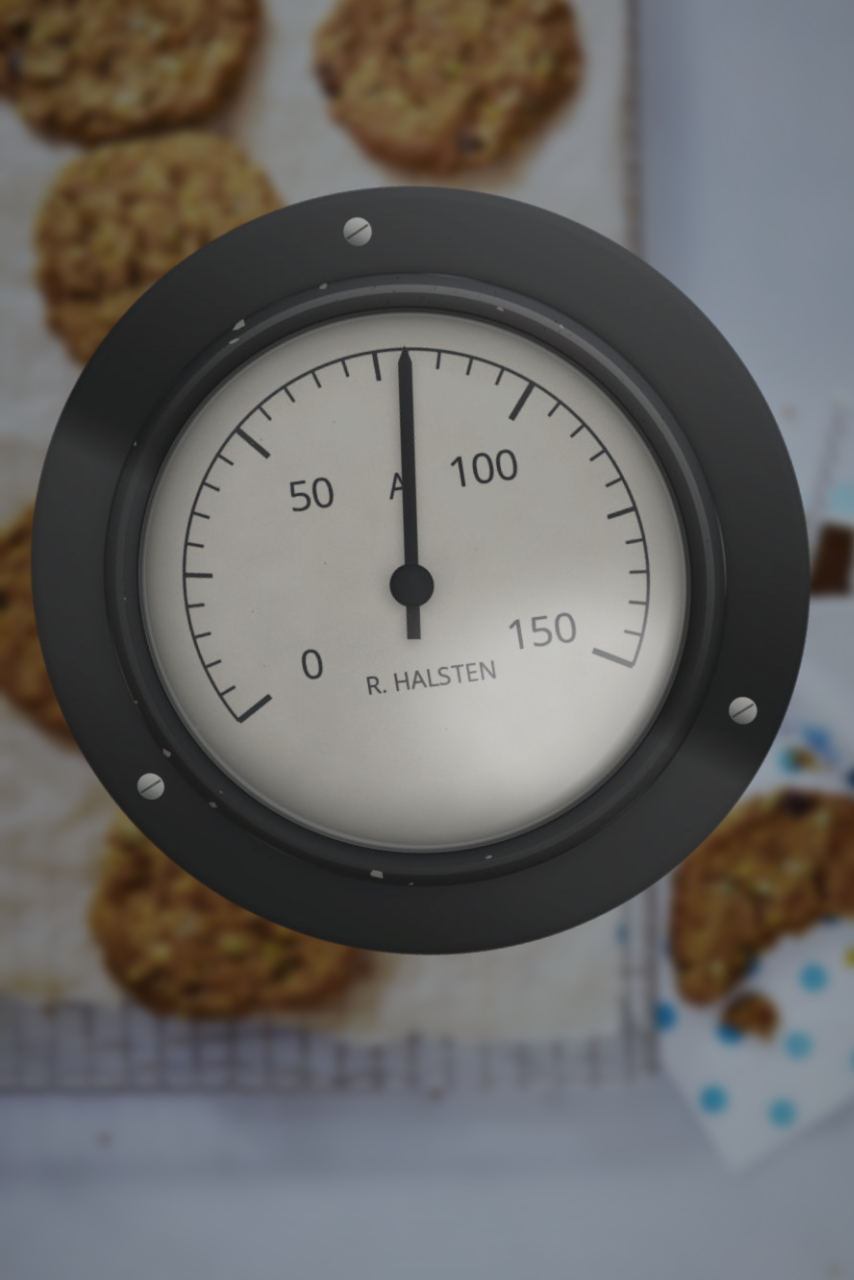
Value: 80A
